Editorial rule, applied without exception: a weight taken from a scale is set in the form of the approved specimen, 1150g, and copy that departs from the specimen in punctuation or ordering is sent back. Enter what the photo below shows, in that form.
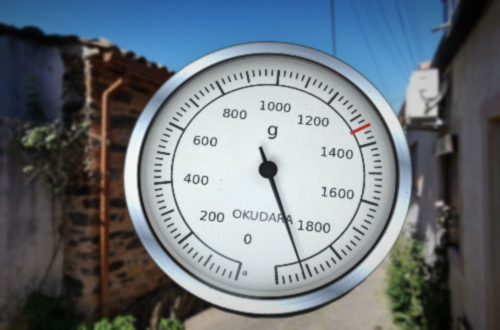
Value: 1920g
